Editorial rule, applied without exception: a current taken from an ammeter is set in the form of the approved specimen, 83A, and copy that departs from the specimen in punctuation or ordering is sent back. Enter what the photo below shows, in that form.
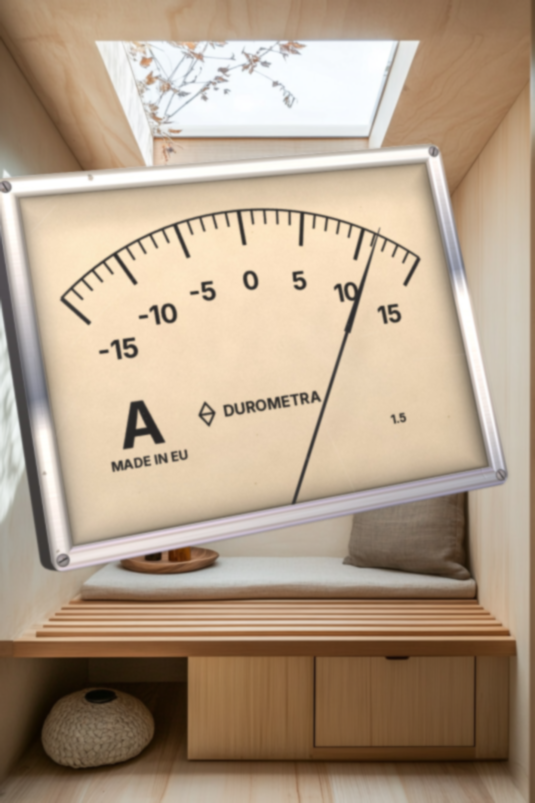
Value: 11A
